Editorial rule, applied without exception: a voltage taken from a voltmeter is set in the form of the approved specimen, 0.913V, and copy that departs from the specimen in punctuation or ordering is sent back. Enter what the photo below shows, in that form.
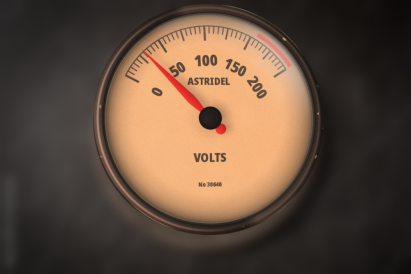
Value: 30V
